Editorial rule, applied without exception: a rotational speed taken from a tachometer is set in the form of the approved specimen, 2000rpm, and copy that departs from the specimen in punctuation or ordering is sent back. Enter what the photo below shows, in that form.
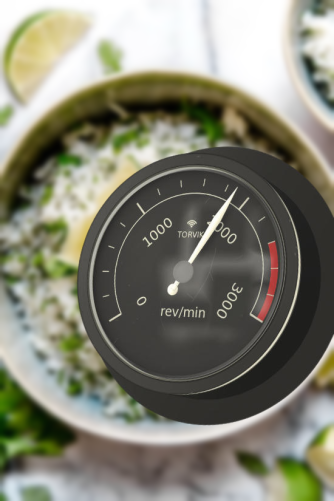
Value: 1900rpm
